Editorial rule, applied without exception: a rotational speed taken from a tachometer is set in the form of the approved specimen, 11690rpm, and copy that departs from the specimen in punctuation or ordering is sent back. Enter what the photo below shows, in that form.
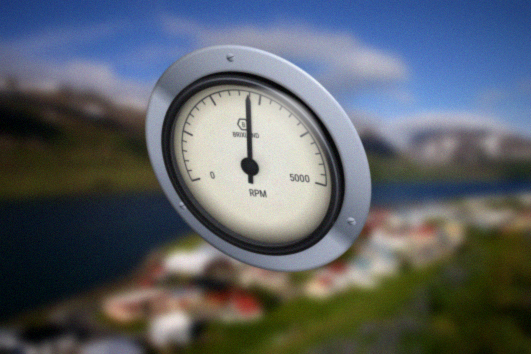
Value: 2800rpm
